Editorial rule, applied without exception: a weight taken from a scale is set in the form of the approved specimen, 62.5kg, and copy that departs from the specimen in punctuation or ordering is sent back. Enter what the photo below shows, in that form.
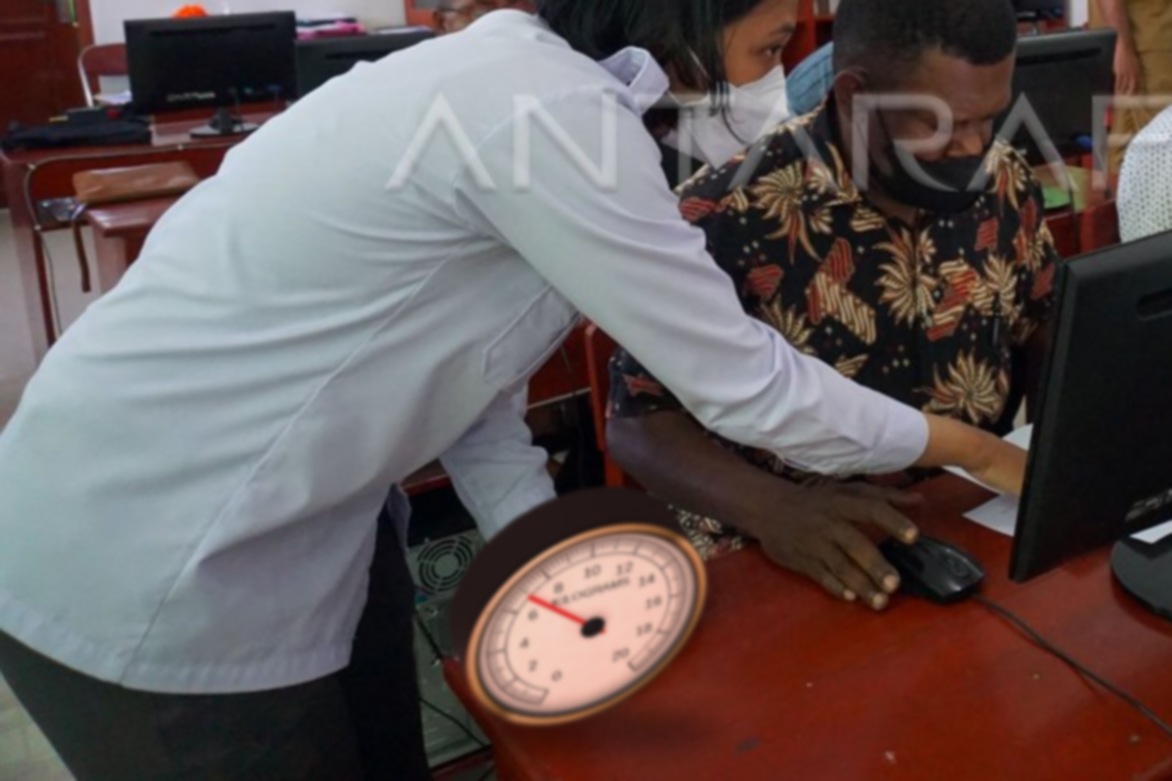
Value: 7kg
